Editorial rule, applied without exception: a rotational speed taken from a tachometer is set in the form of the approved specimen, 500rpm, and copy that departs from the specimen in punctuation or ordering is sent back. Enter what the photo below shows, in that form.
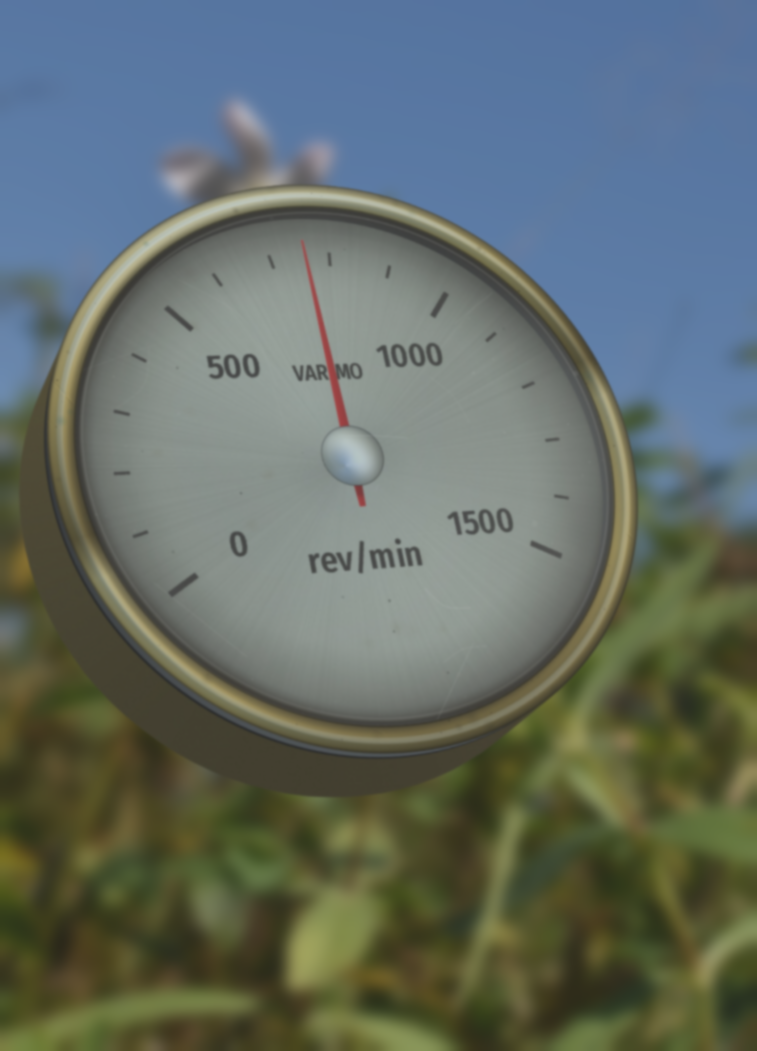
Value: 750rpm
